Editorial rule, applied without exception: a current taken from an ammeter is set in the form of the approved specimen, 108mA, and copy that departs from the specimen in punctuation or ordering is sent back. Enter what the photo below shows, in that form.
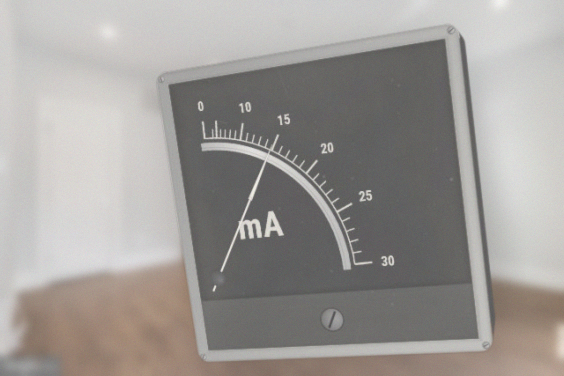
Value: 15mA
